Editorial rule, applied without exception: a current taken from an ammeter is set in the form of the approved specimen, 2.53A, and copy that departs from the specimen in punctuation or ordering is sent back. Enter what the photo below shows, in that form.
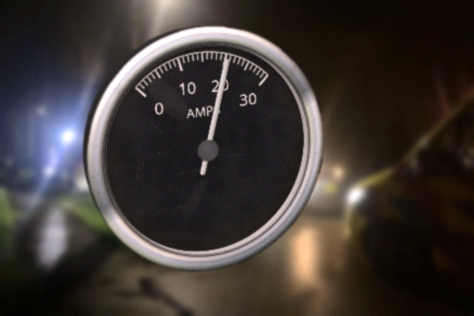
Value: 20A
